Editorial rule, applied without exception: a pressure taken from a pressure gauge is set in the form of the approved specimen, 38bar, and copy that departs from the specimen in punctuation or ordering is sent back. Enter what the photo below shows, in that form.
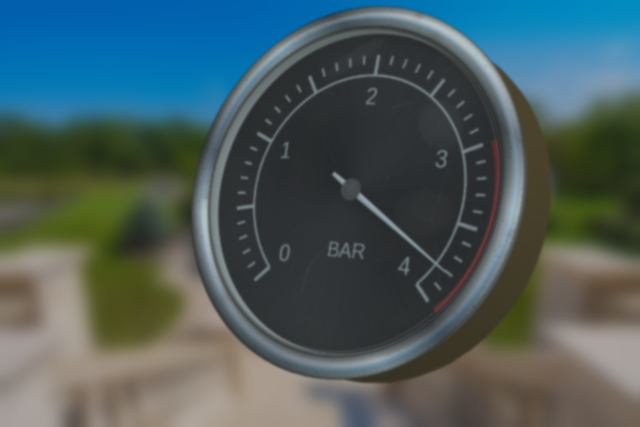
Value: 3.8bar
